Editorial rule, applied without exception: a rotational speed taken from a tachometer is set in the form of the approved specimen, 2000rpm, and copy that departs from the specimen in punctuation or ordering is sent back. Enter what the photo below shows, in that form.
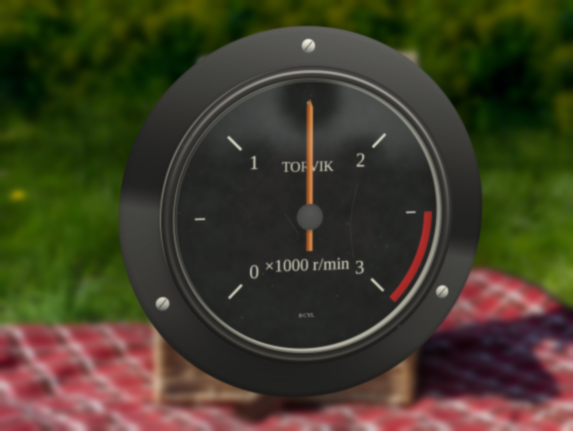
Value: 1500rpm
